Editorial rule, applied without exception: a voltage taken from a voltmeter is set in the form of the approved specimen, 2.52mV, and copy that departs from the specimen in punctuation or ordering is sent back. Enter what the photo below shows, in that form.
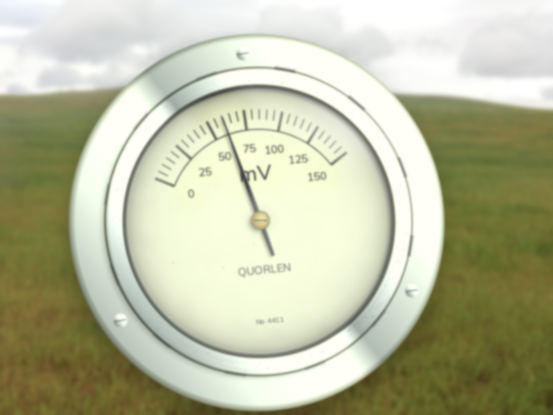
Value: 60mV
